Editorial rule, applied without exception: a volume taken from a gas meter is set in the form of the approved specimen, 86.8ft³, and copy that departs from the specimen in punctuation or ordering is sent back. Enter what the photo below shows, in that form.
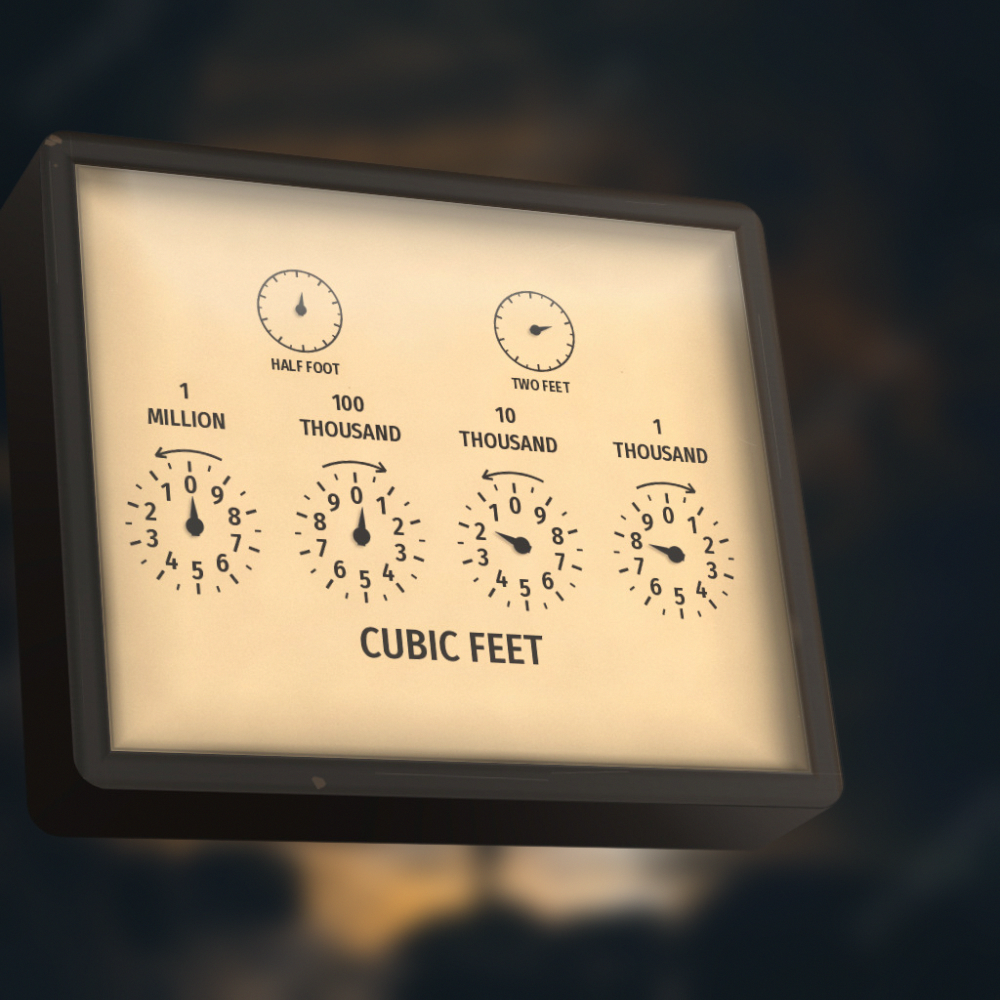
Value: 1800ft³
